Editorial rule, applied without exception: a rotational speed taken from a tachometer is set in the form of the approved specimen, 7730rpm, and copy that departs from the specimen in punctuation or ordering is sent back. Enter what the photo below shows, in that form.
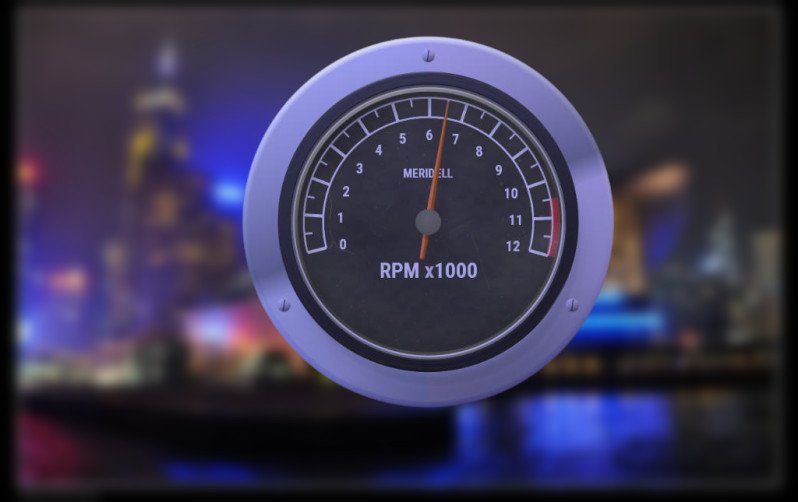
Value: 6500rpm
